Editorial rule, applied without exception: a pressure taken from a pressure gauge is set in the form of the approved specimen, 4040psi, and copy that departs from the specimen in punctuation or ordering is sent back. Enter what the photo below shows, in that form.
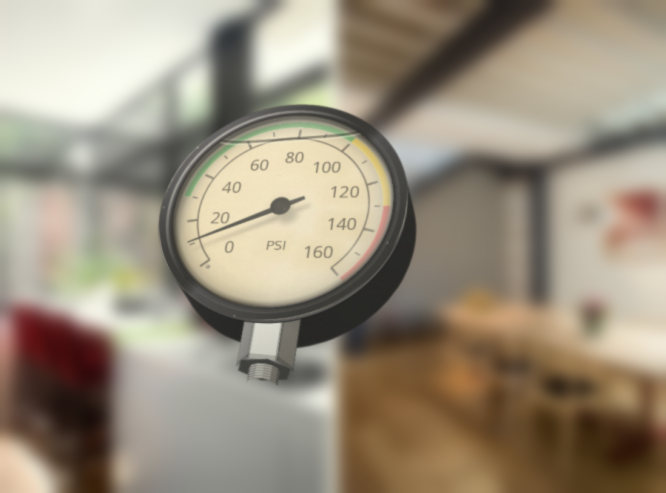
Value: 10psi
